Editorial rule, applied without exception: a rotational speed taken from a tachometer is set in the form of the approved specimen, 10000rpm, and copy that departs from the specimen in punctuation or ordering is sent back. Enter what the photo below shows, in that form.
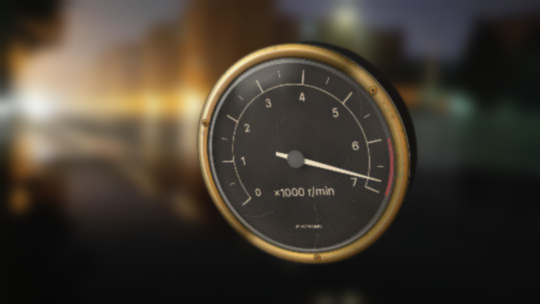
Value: 6750rpm
